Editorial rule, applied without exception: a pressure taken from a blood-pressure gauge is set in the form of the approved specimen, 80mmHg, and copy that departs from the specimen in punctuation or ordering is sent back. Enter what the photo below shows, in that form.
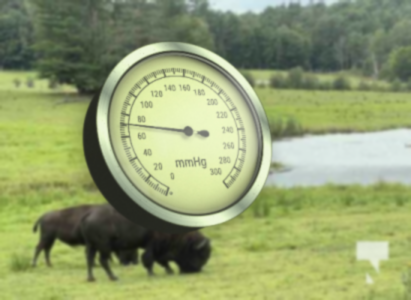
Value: 70mmHg
